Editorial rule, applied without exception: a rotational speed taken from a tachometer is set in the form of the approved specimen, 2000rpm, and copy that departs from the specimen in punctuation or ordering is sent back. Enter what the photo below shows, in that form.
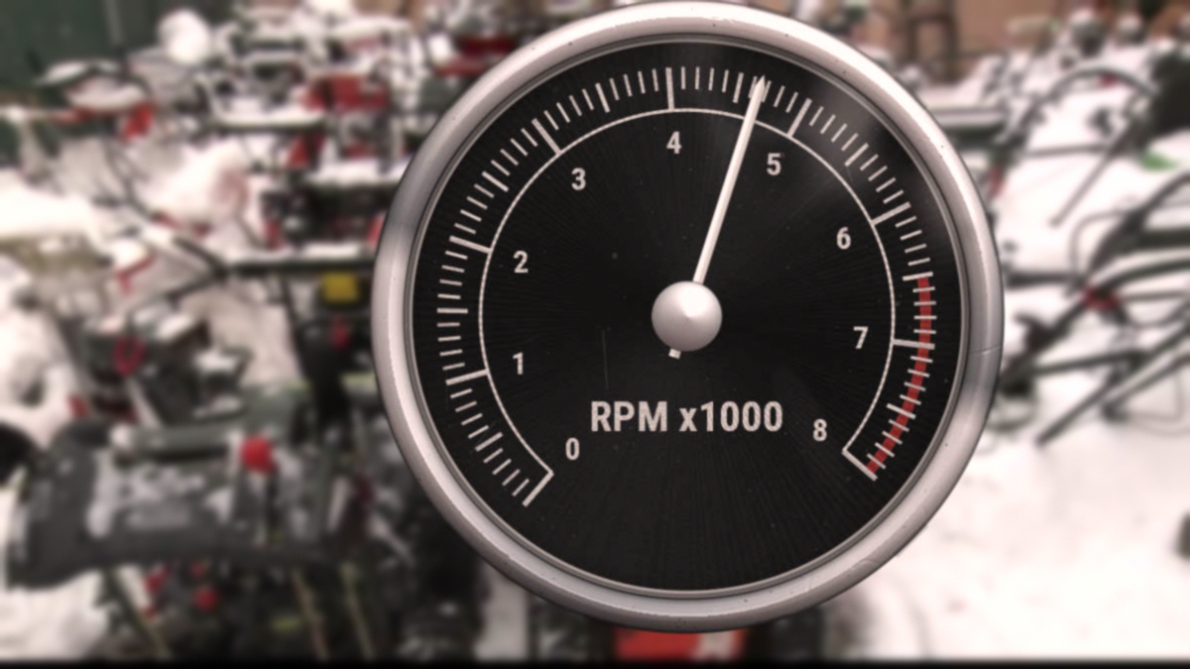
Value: 4650rpm
